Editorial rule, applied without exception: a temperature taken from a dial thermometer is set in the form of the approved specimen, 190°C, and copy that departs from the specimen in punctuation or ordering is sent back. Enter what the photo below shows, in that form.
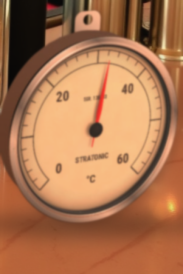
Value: 32°C
